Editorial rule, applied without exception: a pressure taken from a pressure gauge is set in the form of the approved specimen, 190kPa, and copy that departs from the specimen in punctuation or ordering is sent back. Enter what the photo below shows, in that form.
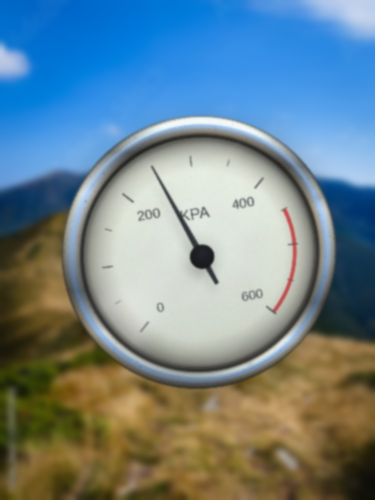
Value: 250kPa
